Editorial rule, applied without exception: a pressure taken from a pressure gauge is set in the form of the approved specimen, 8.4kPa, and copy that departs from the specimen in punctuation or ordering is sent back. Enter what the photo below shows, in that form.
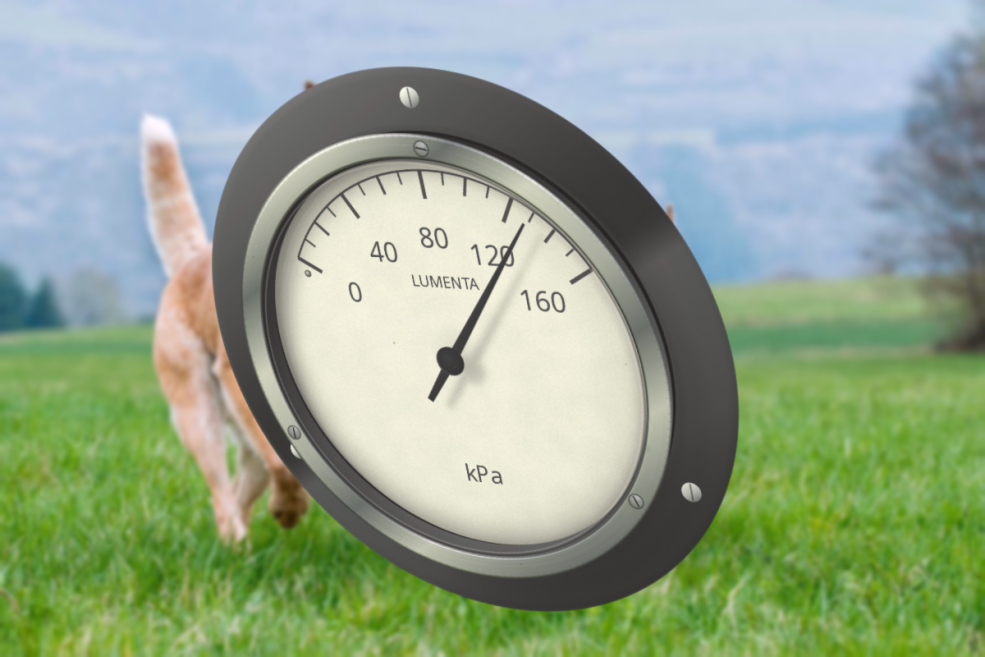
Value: 130kPa
